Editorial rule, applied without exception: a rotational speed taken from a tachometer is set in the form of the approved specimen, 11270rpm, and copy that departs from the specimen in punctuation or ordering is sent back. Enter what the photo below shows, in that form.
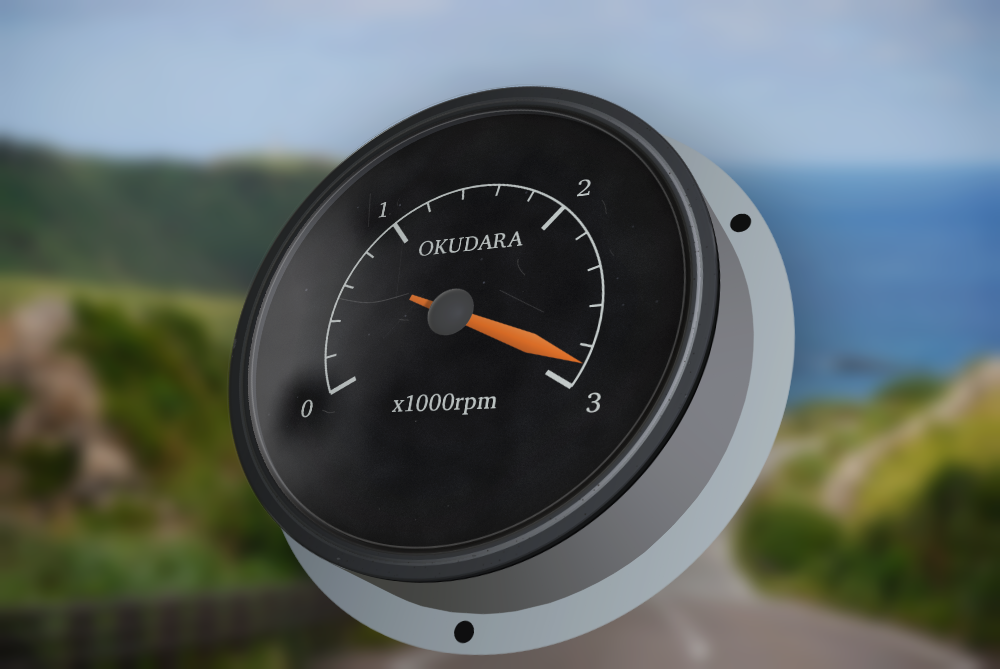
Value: 2900rpm
